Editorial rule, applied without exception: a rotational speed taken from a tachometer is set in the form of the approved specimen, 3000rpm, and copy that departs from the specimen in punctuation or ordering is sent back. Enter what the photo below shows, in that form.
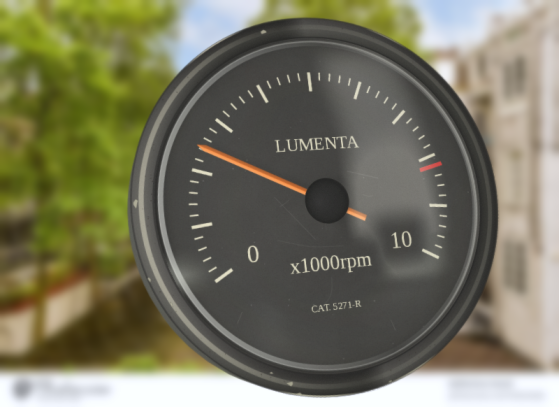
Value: 2400rpm
